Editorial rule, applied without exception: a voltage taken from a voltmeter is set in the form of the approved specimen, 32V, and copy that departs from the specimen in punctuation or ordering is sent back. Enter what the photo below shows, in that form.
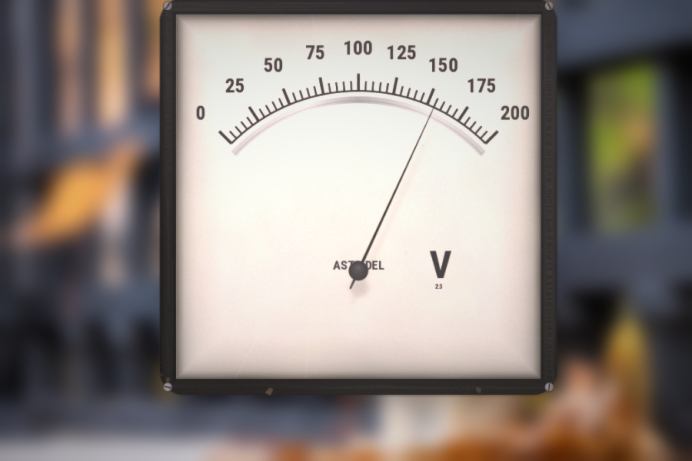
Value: 155V
